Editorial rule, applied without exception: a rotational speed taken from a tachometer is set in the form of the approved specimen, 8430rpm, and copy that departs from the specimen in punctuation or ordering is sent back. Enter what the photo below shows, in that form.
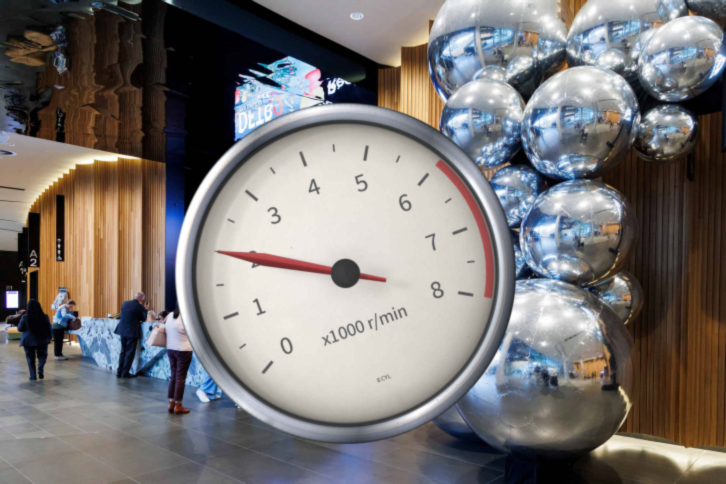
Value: 2000rpm
